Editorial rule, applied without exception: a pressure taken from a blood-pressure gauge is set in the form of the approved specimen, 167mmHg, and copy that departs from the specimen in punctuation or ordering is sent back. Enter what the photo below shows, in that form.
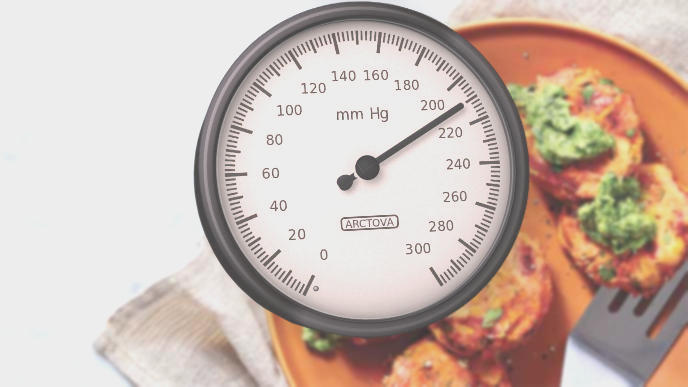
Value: 210mmHg
